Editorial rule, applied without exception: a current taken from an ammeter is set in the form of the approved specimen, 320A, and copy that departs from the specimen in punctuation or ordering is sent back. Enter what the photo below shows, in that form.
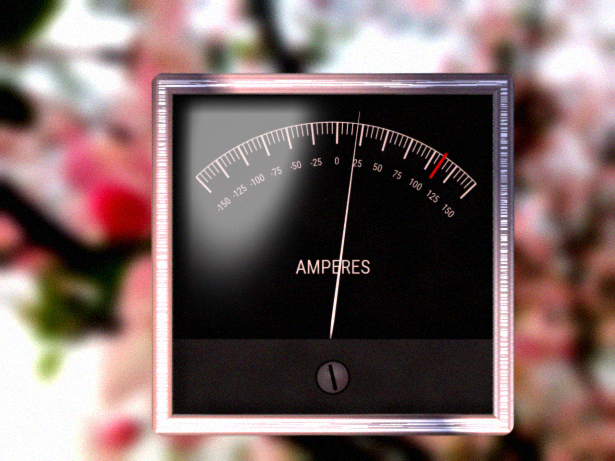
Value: 20A
